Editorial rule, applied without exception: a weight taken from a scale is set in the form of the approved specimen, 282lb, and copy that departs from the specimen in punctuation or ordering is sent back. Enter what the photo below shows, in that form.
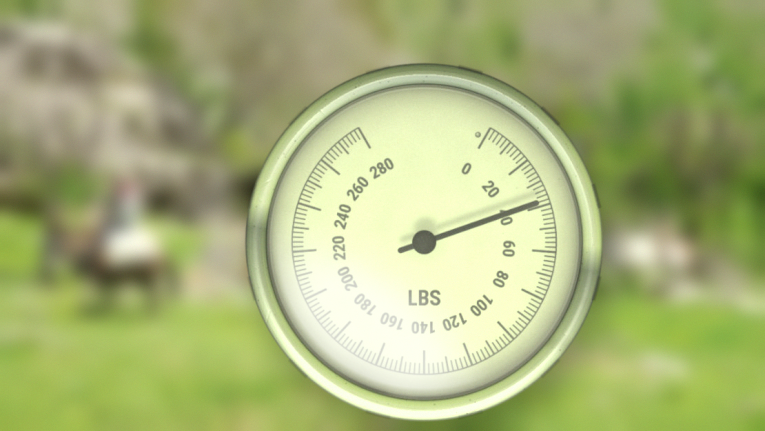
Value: 38lb
